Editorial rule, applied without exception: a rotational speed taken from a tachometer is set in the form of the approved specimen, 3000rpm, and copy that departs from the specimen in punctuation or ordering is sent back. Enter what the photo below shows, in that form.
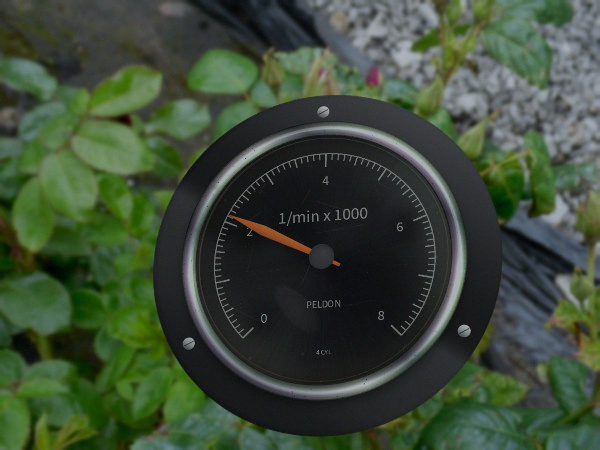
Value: 2100rpm
